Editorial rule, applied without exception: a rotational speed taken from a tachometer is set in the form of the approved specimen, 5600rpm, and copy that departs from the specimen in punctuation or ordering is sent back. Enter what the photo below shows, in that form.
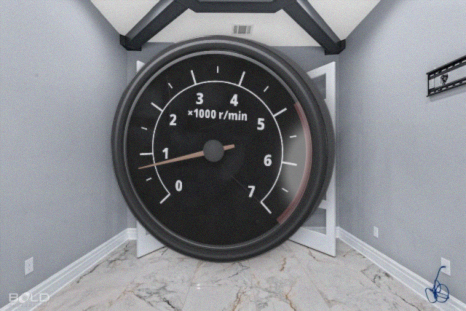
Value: 750rpm
